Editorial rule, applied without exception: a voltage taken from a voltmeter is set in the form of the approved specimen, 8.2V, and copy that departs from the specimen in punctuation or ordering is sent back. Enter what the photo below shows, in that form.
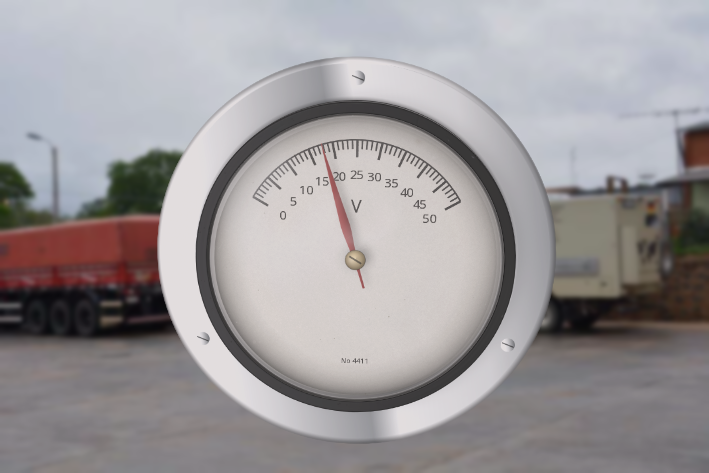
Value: 18V
